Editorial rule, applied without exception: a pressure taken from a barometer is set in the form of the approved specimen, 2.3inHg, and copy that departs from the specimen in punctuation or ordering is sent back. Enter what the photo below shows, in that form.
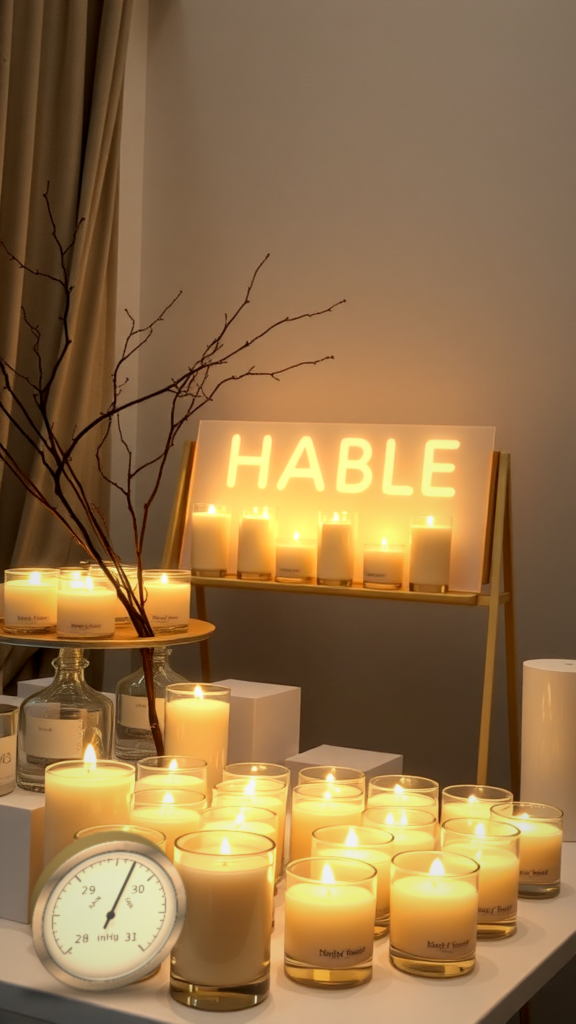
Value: 29.7inHg
